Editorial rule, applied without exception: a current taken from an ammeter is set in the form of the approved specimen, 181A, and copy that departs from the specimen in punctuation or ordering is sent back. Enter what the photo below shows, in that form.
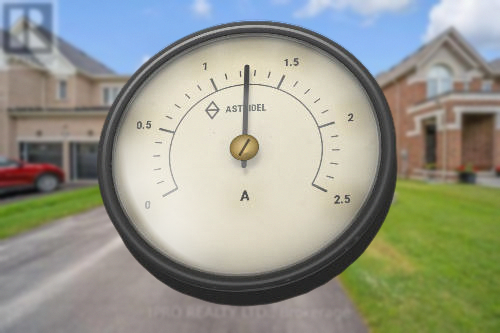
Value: 1.25A
